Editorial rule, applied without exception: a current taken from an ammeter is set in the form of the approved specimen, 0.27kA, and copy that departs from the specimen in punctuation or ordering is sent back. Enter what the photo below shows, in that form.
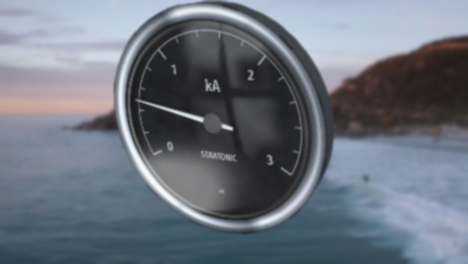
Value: 0.5kA
